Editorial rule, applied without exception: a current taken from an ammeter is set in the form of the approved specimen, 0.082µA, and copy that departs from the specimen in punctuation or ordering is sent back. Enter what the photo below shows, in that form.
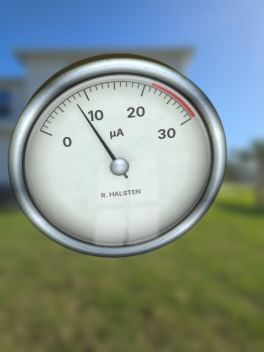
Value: 8µA
